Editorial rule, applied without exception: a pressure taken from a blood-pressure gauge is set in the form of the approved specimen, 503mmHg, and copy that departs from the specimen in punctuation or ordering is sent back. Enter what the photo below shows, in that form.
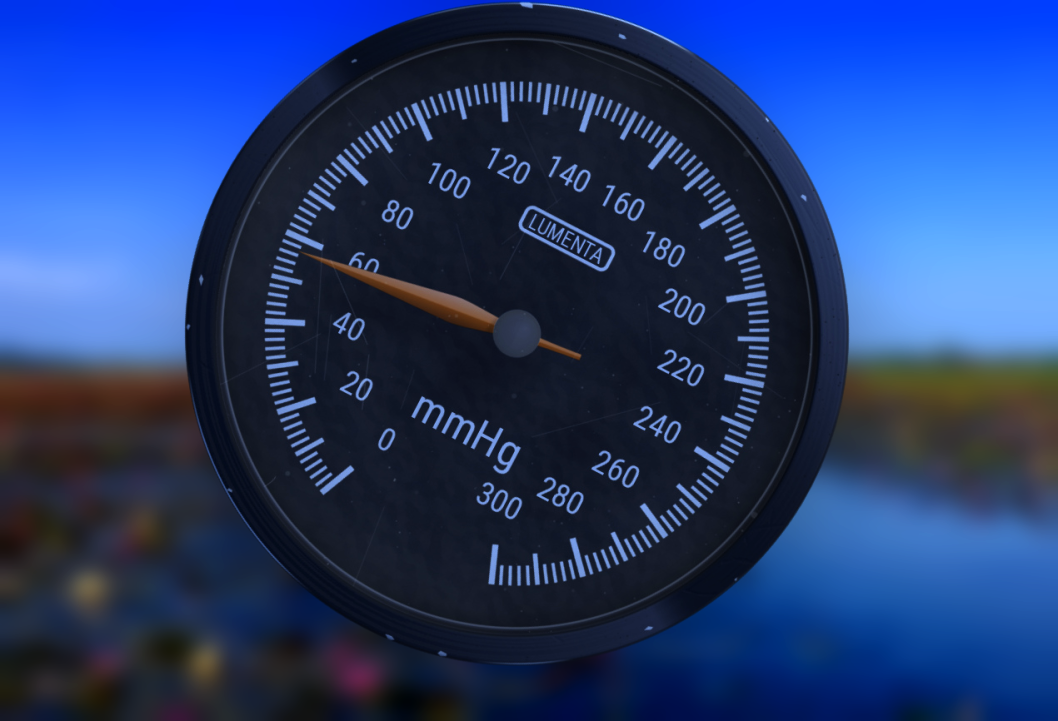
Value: 57mmHg
